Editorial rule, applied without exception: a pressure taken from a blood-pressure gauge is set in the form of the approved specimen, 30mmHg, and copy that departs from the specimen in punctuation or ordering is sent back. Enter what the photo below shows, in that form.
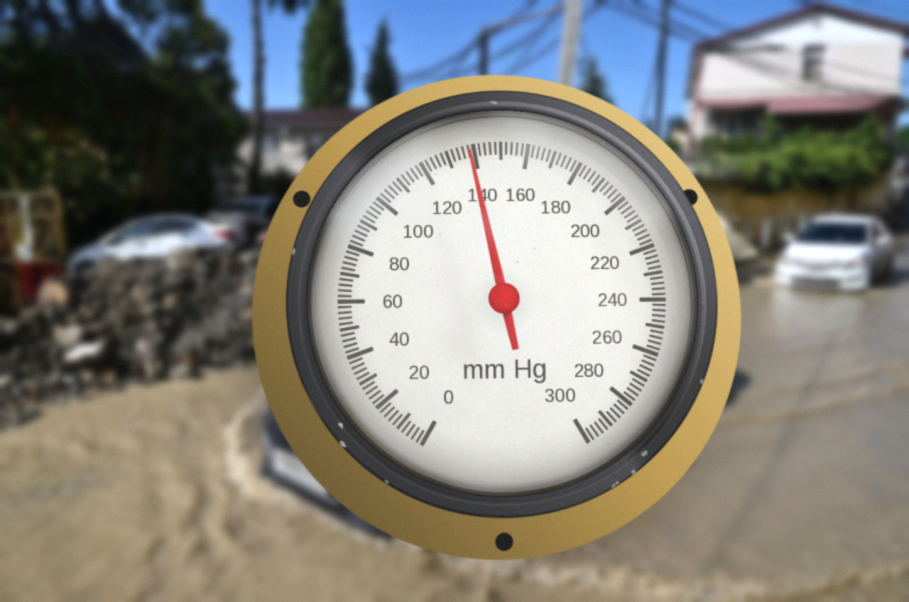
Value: 138mmHg
